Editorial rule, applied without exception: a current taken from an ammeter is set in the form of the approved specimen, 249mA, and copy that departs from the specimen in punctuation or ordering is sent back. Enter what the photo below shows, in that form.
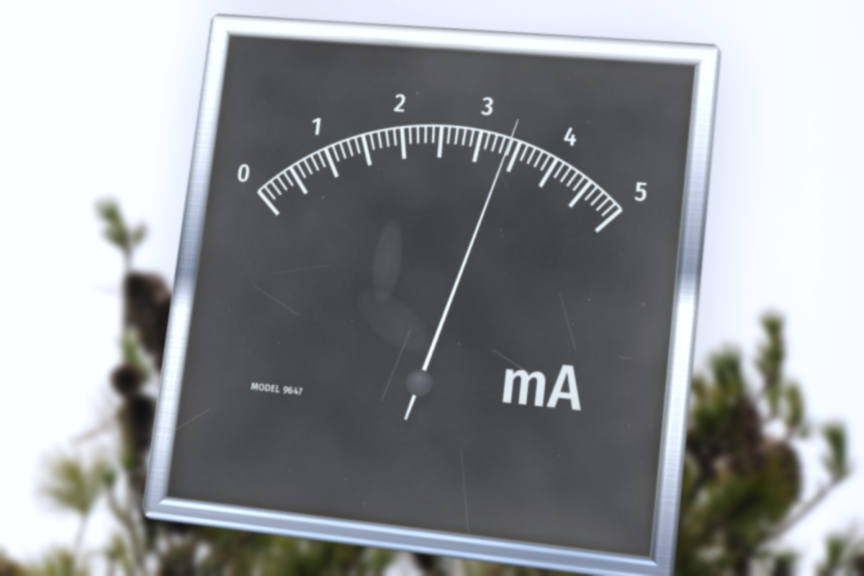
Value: 3.4mA
